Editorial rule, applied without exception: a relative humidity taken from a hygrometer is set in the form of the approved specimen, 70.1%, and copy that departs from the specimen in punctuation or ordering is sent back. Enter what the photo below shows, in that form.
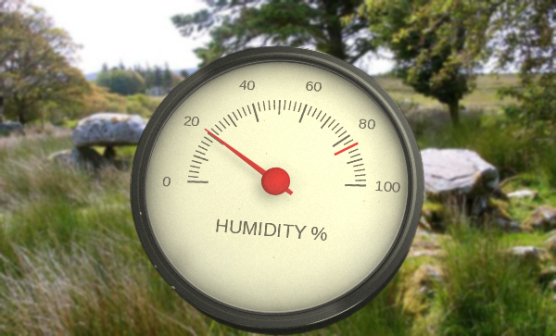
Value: 20%
